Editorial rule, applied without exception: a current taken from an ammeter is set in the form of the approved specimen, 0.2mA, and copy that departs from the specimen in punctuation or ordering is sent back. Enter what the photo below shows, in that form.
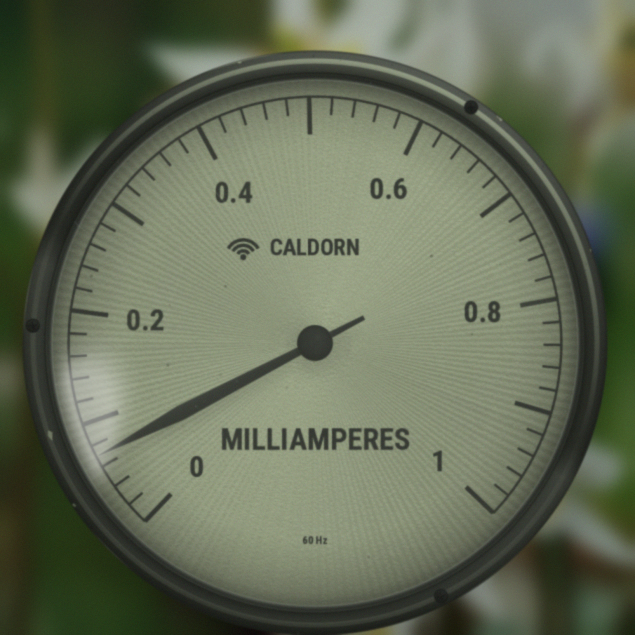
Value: 0.07mA
